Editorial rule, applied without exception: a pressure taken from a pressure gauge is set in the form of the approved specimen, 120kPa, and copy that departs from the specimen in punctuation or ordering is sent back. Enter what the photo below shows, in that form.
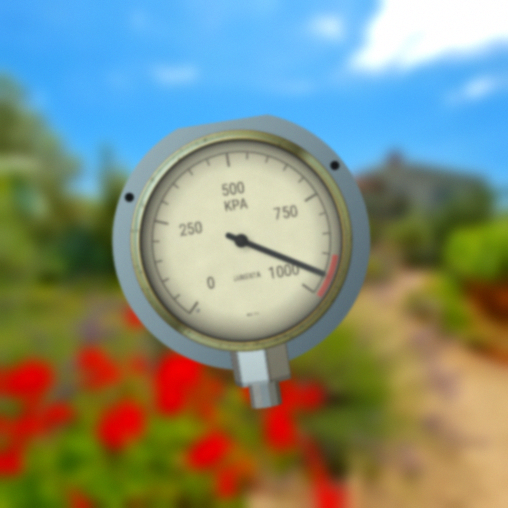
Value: 950kPa
